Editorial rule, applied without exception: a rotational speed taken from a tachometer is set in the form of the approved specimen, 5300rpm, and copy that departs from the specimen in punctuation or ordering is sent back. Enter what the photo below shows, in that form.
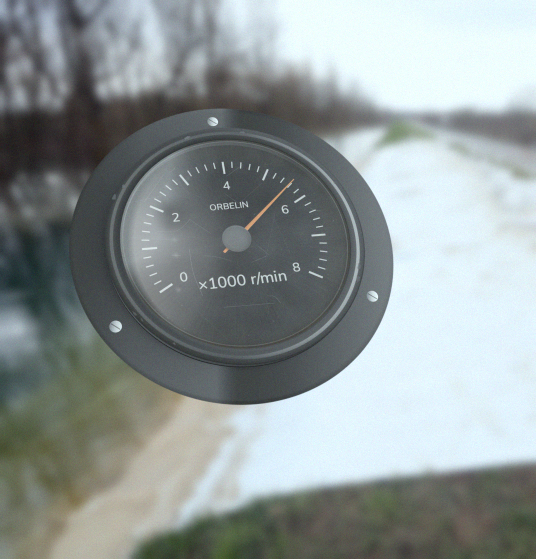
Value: 5600rpm
